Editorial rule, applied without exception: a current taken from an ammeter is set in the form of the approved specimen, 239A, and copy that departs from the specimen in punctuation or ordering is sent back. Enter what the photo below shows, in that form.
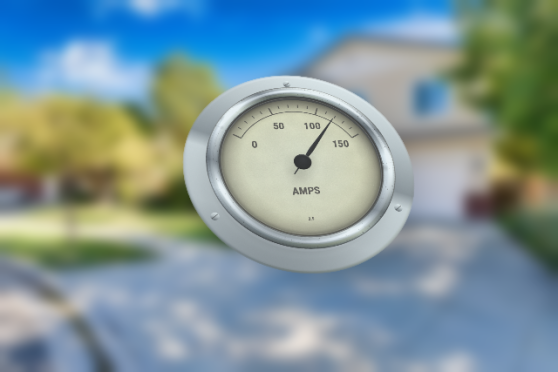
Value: 120A
